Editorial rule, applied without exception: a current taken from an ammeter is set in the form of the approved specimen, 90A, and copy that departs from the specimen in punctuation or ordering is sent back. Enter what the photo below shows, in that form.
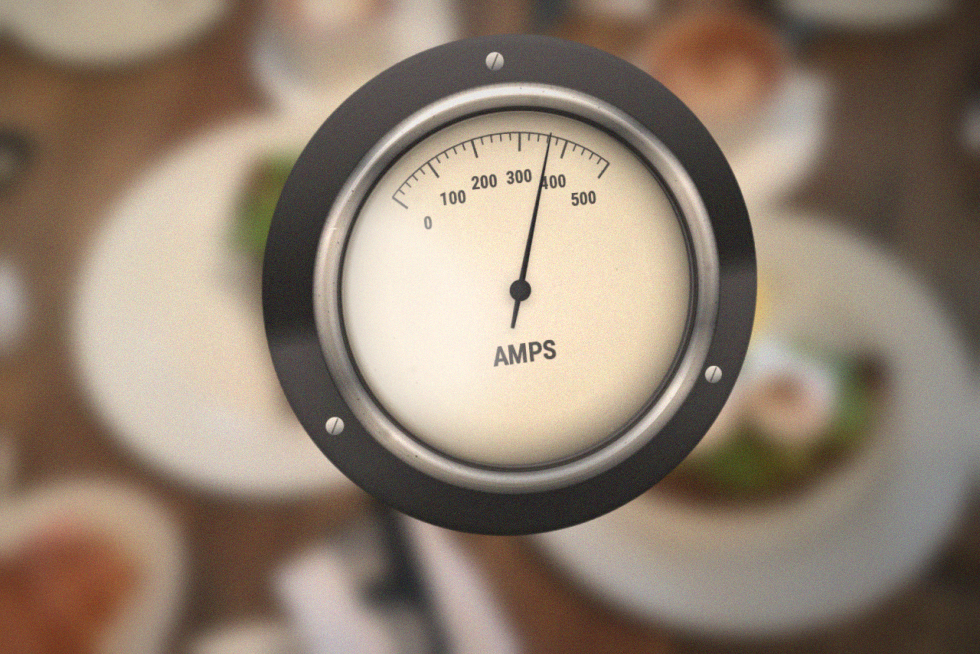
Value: 360A
